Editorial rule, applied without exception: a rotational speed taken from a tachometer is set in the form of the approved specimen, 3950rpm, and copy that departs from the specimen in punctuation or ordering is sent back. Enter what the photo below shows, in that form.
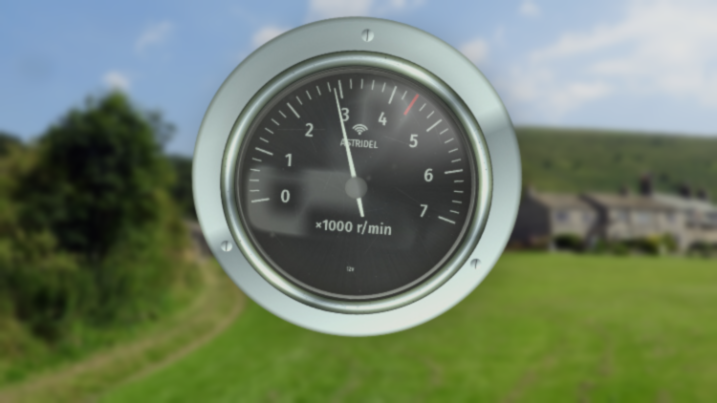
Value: 2900rpm
